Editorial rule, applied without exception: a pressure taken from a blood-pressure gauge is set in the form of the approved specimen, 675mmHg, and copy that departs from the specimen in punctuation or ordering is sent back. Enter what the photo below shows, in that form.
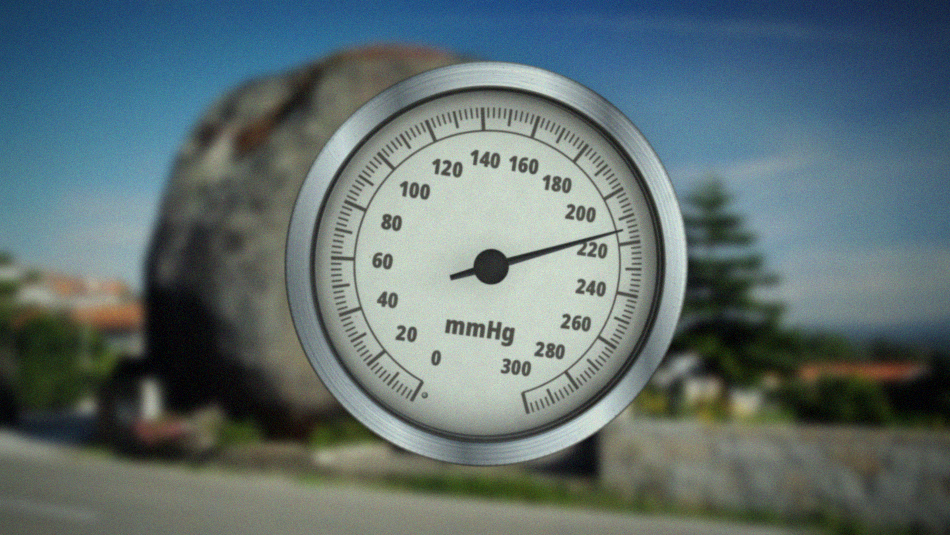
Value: 214mmHg
